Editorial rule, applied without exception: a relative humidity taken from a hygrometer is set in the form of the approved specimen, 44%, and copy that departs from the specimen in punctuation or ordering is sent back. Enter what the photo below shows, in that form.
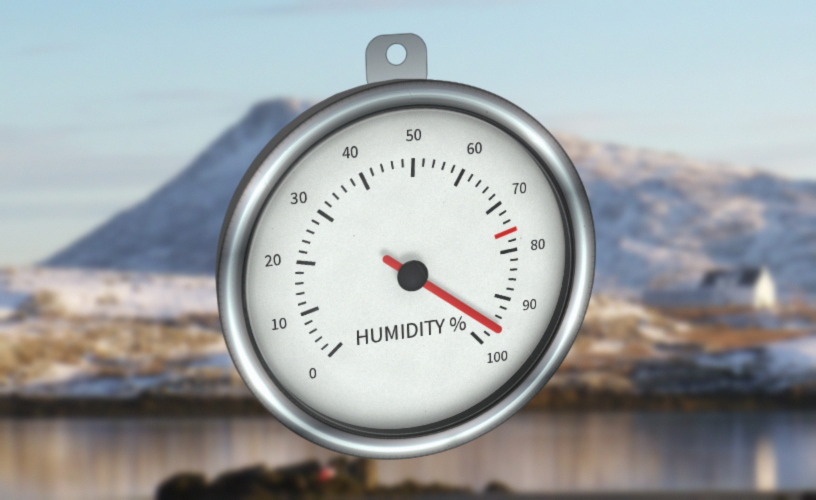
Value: 96%
